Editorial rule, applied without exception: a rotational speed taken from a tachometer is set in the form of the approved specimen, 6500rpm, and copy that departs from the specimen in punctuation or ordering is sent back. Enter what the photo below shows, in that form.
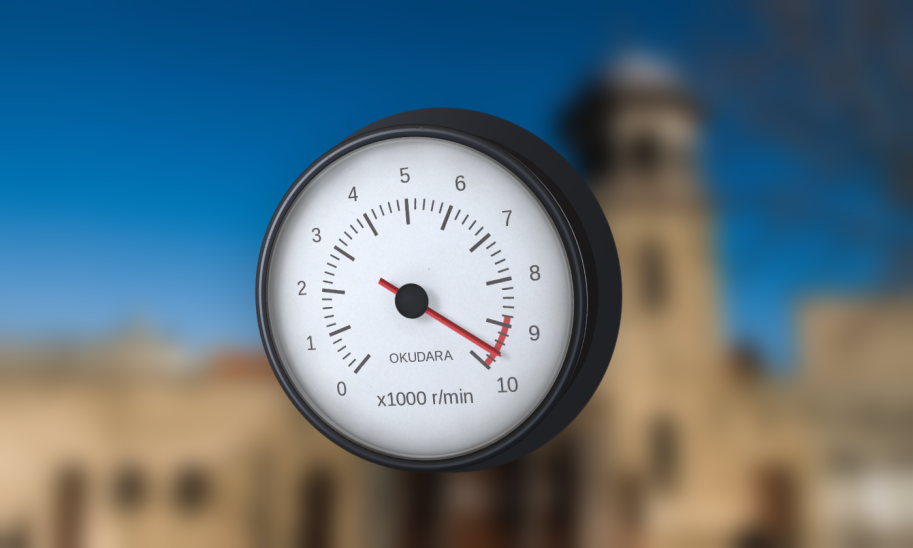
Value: 9600rpm
